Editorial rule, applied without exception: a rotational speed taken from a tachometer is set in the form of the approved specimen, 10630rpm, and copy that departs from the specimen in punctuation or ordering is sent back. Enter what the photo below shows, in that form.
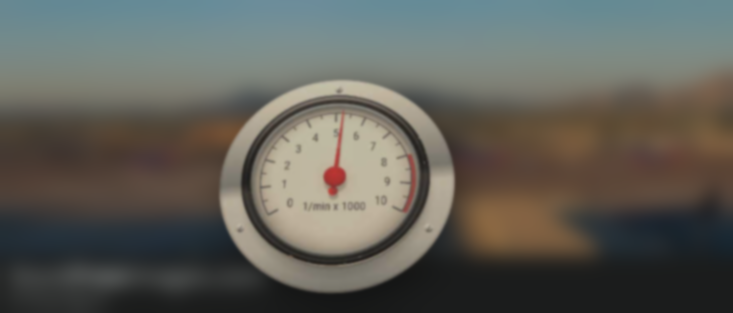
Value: 5250rpm
